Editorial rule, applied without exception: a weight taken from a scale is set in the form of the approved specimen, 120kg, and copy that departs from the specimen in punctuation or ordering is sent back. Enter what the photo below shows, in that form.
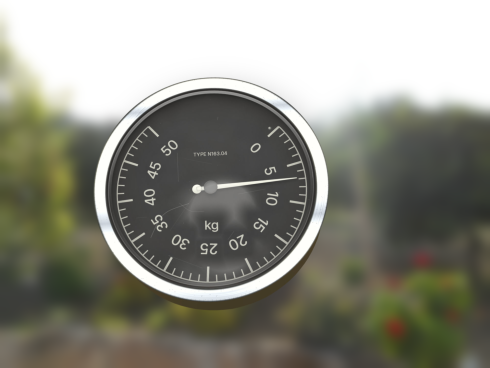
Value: 7kg
